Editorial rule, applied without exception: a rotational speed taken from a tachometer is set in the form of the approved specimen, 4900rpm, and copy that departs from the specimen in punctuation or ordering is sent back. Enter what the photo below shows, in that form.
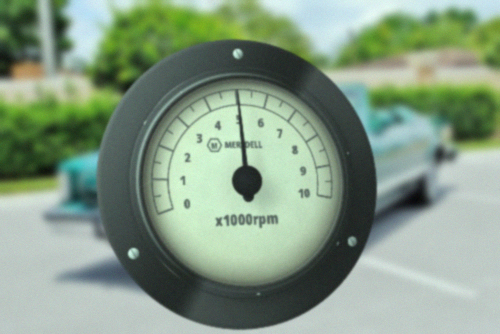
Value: 5000rpm
